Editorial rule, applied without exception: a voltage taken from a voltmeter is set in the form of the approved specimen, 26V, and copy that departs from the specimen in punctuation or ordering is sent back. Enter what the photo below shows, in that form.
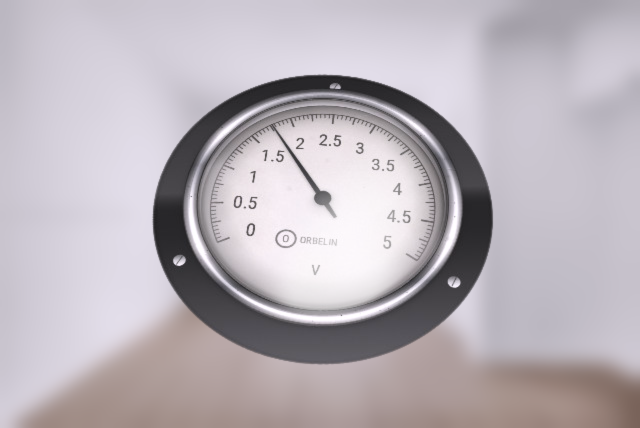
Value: 1.75V
